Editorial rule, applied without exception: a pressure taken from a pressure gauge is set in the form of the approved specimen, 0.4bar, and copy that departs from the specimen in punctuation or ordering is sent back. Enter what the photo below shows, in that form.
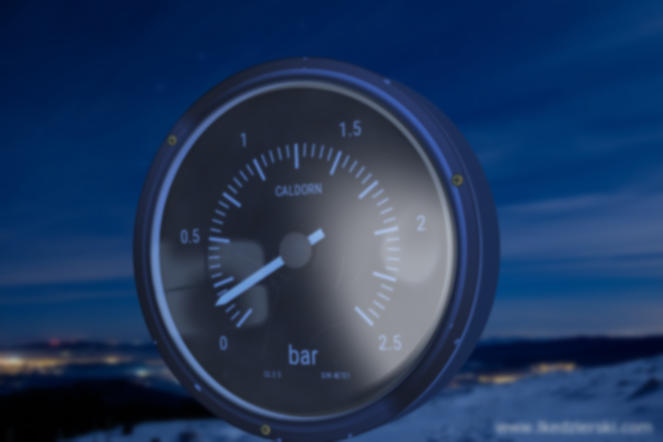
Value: 0.15bar
